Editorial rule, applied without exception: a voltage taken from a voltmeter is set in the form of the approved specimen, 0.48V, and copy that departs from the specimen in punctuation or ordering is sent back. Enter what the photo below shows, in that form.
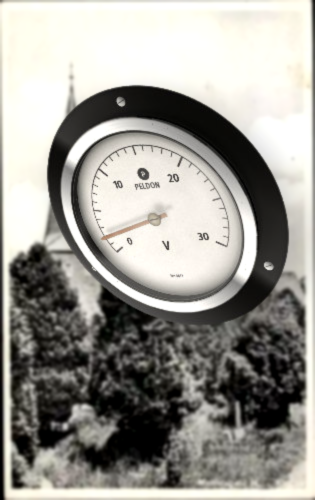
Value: 2V
